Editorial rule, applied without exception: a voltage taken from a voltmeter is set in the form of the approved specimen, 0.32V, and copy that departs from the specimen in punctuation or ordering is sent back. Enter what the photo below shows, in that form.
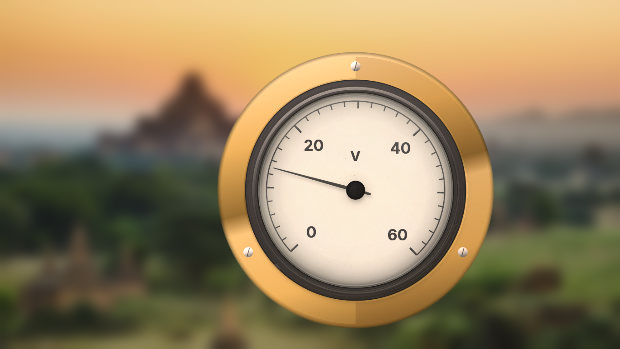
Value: 13V
